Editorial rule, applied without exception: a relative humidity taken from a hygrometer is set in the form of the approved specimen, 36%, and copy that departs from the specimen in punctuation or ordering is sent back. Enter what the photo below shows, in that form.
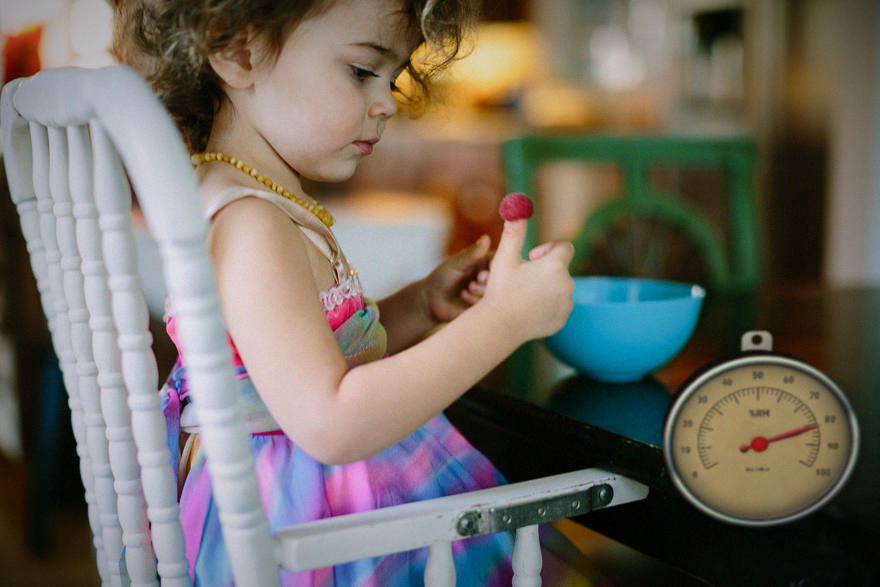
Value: 80%
